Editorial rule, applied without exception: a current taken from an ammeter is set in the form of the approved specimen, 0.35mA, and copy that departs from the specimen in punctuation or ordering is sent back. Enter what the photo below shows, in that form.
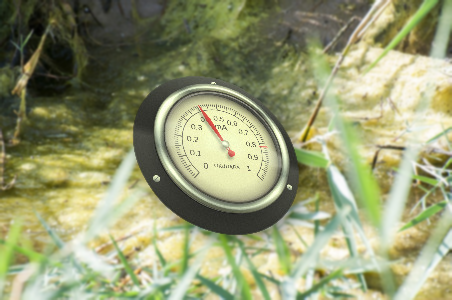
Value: 0.4mA
